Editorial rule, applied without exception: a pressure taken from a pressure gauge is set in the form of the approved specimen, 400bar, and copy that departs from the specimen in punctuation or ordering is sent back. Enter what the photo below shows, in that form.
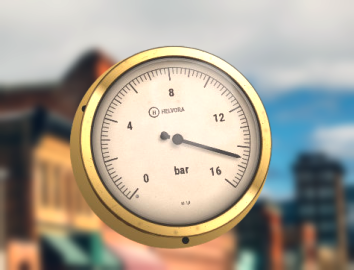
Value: 14.6bar
